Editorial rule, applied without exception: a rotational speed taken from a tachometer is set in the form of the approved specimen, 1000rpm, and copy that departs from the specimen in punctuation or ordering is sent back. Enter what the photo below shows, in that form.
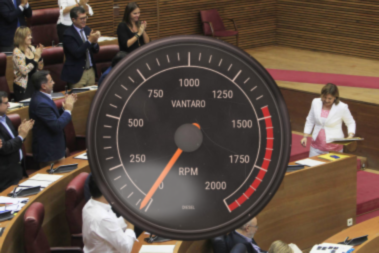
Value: 25rpm
